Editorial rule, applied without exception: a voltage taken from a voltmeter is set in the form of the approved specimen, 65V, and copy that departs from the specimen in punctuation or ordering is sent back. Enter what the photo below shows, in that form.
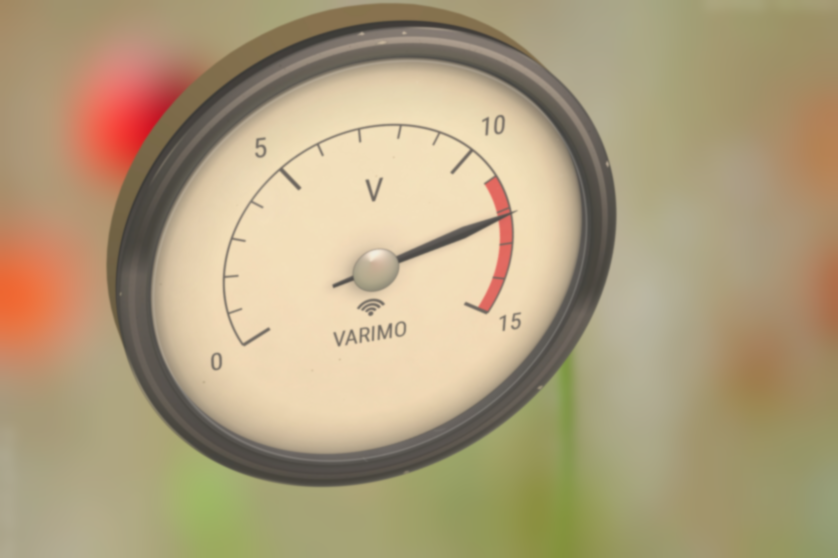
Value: 12V
